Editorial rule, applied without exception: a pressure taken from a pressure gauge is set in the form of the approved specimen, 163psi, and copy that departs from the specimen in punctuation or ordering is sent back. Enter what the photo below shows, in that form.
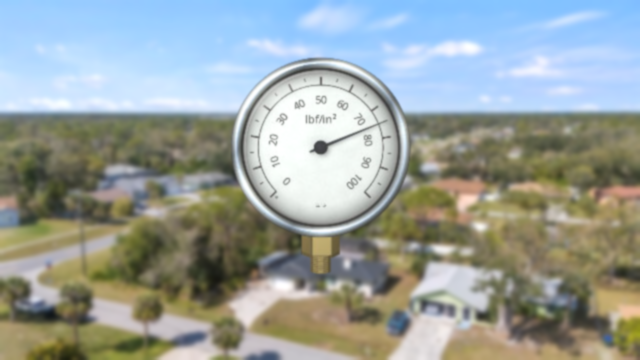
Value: 75psi
